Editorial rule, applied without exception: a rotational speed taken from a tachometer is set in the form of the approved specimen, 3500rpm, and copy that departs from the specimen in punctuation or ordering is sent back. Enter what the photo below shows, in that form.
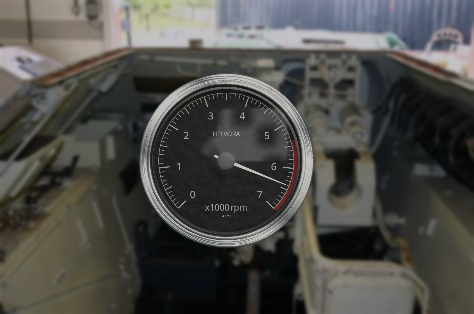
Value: 6400rpm
